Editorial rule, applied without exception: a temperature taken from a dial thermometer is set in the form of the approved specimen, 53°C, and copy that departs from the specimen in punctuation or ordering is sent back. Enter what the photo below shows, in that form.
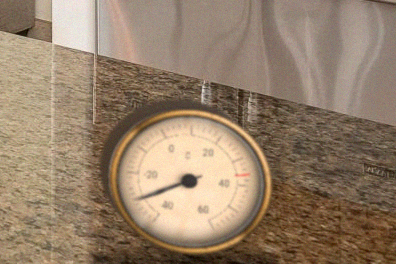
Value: -30°C
